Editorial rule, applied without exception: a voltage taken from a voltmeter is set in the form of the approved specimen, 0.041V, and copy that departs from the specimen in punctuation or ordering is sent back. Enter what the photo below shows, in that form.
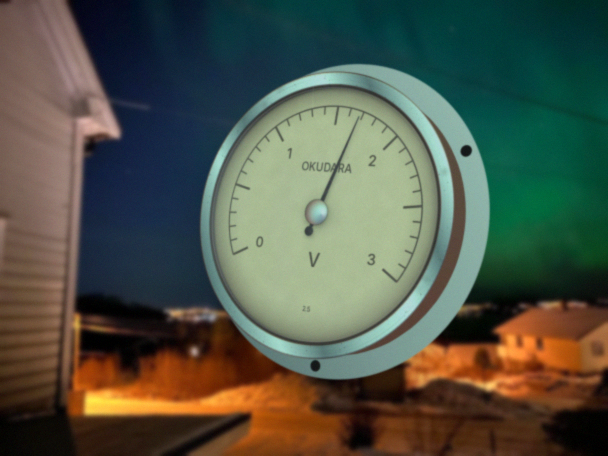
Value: 1.7V
